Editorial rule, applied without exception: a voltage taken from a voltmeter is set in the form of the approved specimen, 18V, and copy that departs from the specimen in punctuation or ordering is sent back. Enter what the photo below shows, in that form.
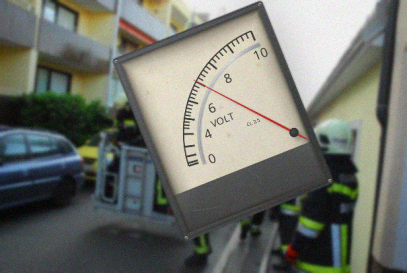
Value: 7V
